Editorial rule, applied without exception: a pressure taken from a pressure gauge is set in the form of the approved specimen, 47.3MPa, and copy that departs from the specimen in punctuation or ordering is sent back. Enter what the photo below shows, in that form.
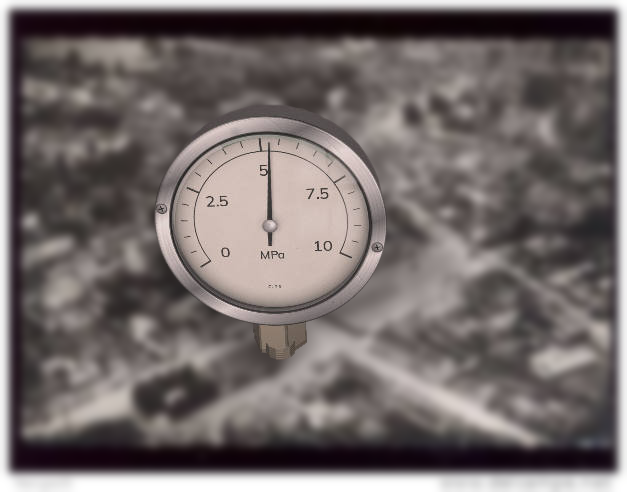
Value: 5.25MPa
